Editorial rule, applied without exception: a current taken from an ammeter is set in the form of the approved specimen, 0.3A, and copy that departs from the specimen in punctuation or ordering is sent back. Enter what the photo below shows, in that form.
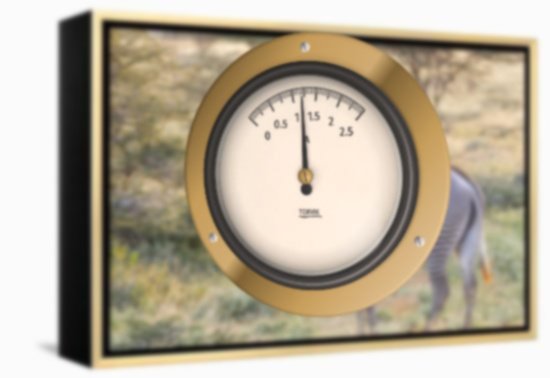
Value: 1.25A
